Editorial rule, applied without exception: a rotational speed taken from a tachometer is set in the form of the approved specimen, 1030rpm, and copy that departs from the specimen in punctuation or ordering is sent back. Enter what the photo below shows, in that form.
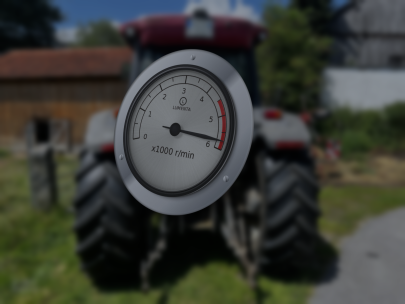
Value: 5750rpm
